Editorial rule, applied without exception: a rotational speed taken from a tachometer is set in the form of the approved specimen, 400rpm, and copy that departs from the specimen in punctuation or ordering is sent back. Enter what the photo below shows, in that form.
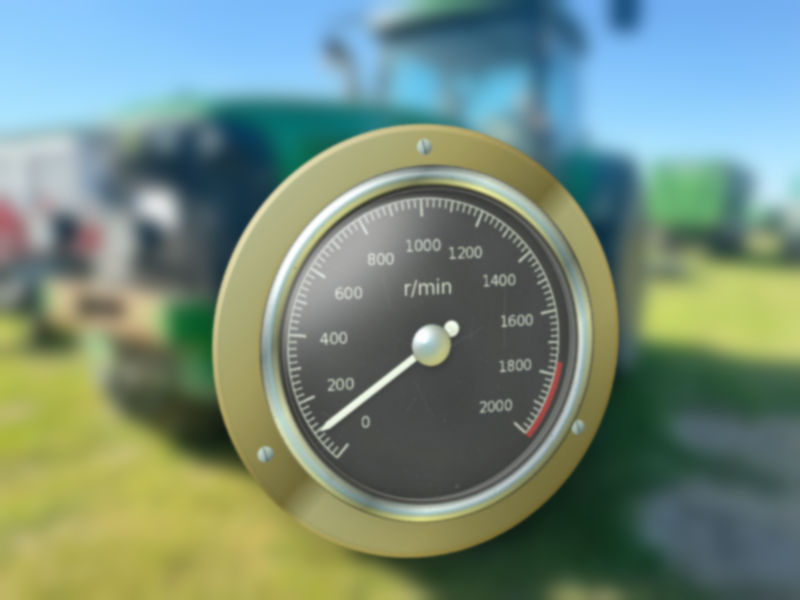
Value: 100rpm
